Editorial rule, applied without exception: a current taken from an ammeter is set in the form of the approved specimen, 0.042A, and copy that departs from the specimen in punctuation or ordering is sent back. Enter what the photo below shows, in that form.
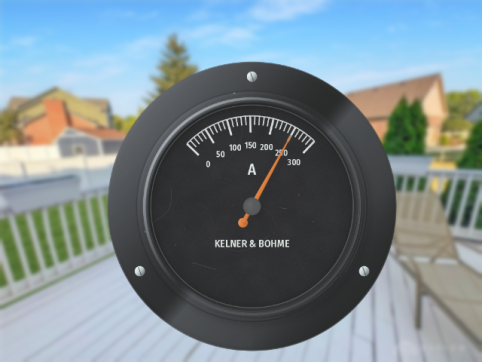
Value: 250A
